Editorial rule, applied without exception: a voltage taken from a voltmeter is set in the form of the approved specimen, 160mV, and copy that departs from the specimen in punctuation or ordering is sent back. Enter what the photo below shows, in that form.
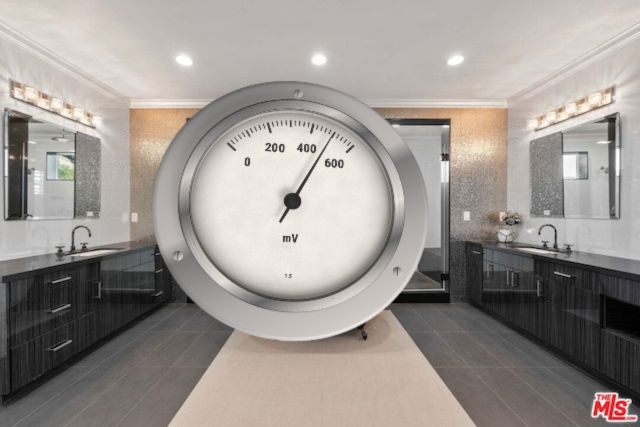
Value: 500mV
